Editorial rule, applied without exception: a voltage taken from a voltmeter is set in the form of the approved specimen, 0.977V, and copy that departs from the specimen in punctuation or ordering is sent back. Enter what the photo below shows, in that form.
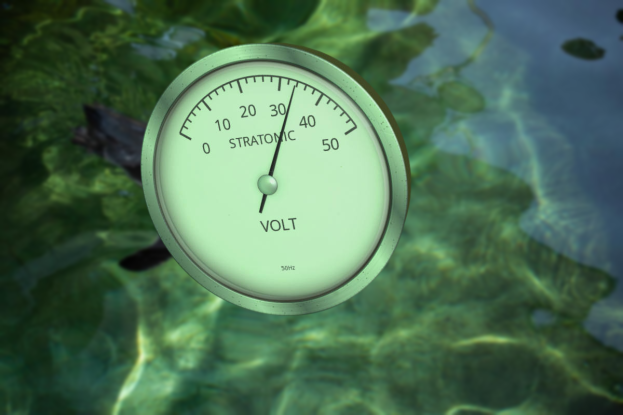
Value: 34V
